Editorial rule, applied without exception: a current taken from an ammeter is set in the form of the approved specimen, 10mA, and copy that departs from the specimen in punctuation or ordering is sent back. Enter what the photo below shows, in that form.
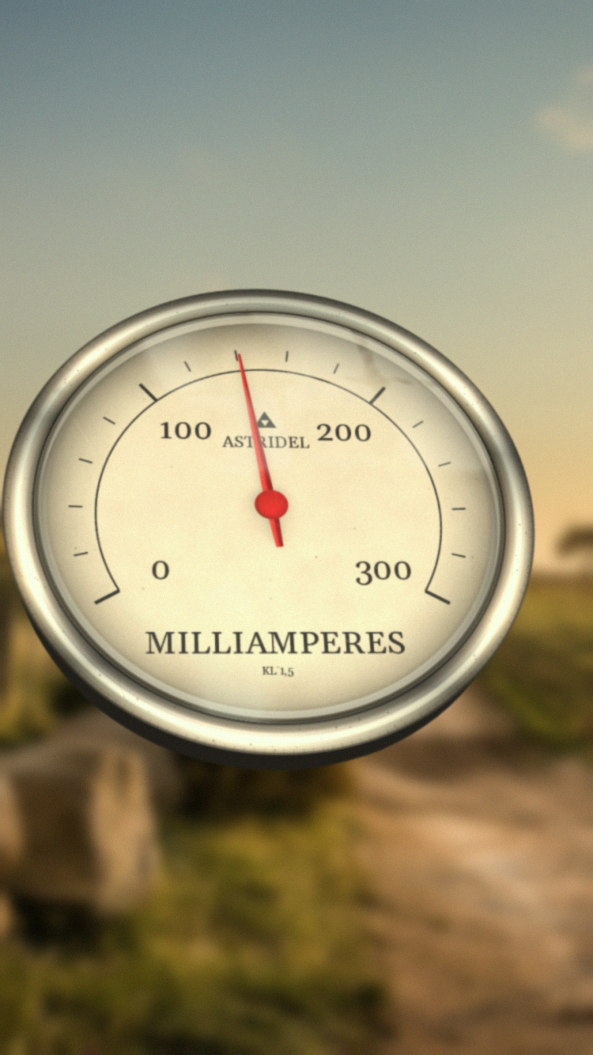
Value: 140mA
